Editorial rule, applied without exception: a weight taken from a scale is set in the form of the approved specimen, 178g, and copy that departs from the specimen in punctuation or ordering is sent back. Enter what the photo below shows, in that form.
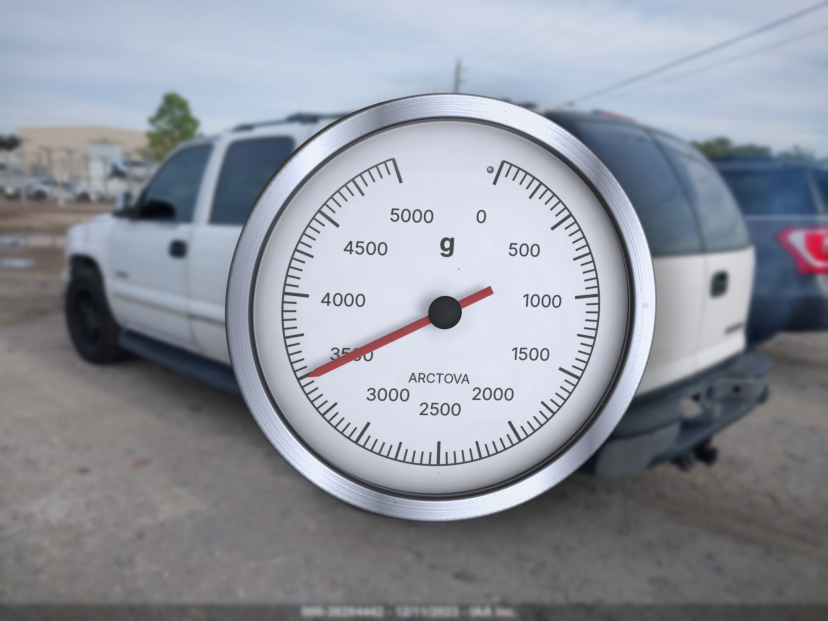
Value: 3500g
